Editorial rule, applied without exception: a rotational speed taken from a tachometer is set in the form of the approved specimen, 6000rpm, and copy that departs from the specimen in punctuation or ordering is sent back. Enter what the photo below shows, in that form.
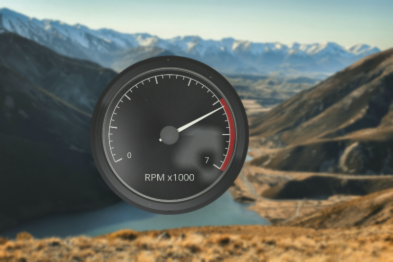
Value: 5200rpm
